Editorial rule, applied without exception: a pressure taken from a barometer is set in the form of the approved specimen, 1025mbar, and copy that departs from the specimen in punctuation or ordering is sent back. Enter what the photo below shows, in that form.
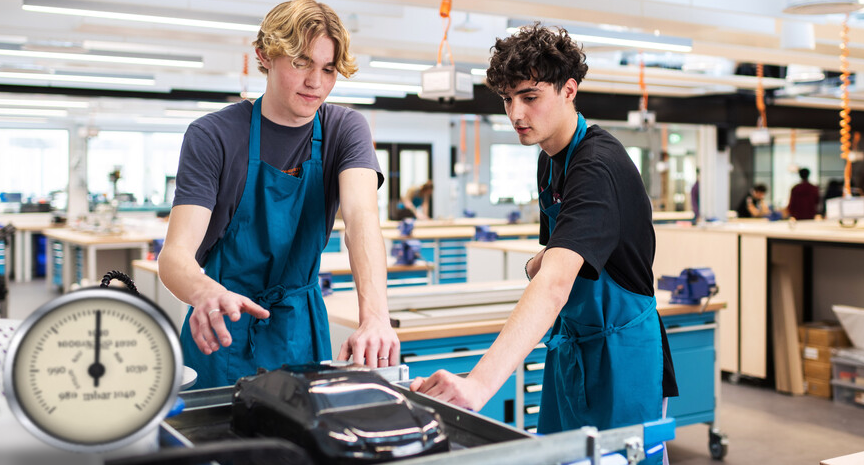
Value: 1010mbar
